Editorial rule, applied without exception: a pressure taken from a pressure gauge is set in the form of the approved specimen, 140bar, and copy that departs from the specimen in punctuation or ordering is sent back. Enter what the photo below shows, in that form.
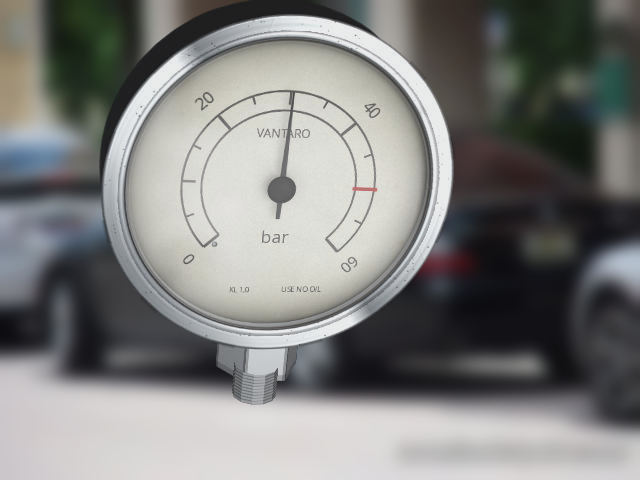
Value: 30bar
